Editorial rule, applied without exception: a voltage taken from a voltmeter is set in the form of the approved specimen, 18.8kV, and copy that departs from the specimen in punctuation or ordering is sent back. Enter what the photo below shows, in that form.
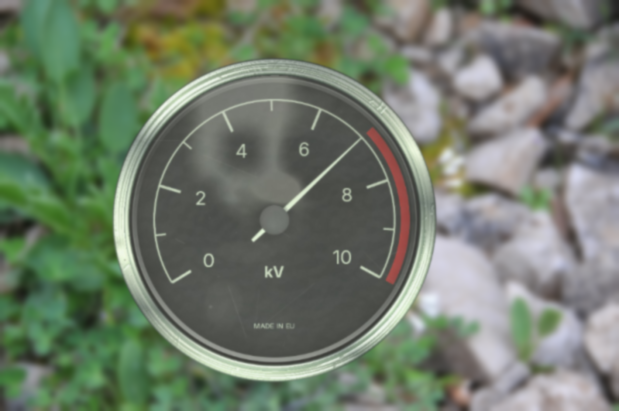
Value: 7kV
